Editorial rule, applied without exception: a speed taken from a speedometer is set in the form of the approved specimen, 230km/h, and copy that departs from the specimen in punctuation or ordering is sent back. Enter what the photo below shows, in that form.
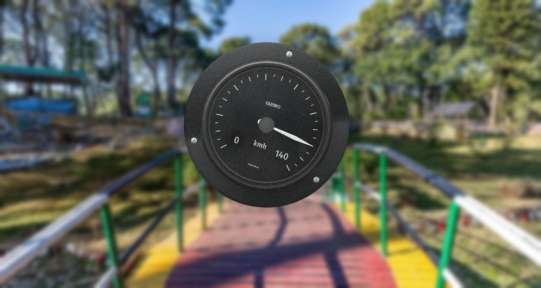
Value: 120km/h
